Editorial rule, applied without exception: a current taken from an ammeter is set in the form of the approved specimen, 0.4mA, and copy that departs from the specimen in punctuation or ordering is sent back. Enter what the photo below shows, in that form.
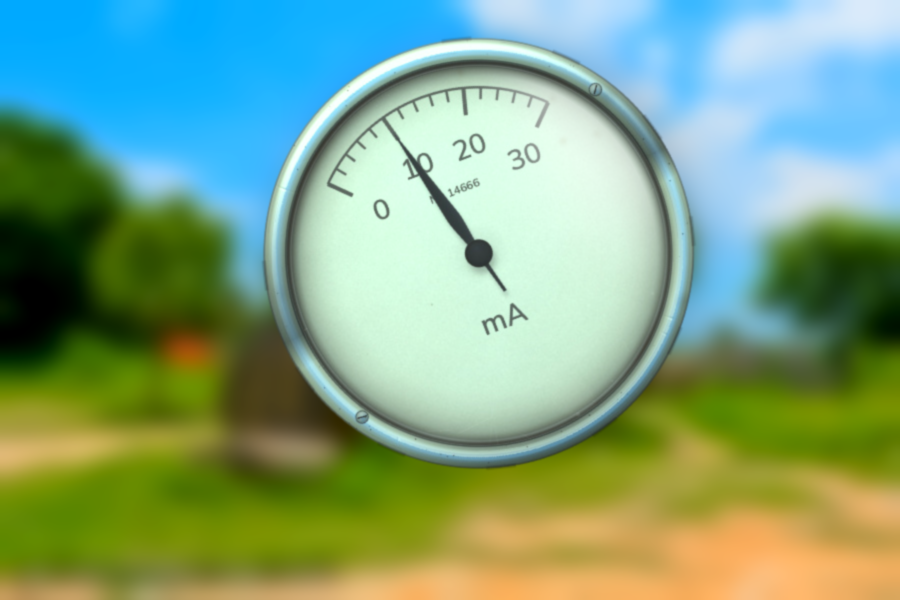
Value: 10mA
